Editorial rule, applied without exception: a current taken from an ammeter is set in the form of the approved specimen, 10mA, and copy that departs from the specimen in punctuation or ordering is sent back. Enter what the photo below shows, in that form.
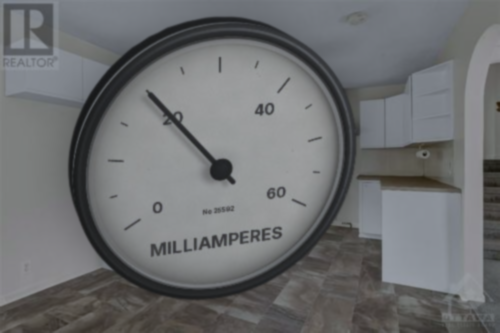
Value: 20mA
